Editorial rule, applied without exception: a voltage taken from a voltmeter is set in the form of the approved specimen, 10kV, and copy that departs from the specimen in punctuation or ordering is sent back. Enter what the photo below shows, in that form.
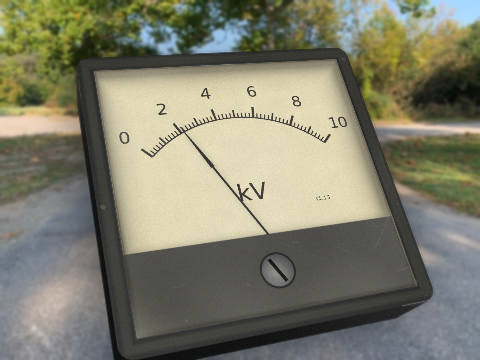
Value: 2kV
